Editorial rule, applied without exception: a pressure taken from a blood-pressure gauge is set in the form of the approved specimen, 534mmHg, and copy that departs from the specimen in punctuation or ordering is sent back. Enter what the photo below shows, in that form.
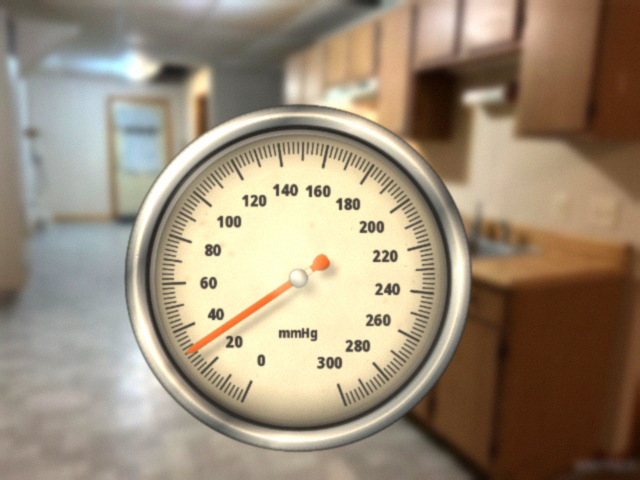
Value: 30mmHg
